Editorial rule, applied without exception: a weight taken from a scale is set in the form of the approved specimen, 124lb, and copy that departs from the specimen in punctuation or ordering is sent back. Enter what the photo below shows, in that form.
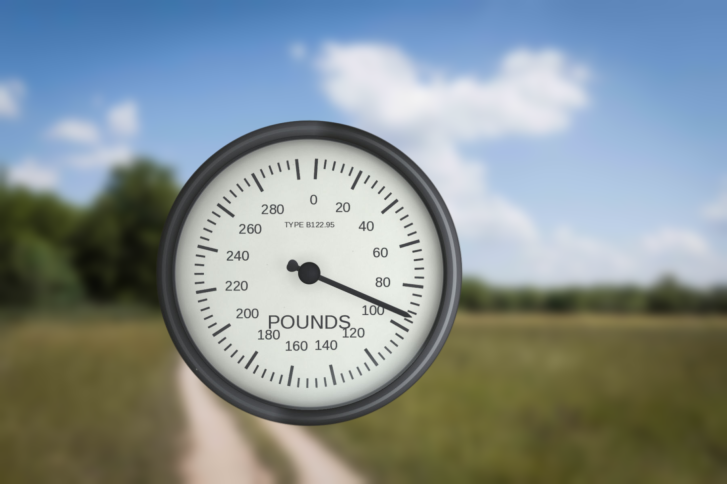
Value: 94lb
